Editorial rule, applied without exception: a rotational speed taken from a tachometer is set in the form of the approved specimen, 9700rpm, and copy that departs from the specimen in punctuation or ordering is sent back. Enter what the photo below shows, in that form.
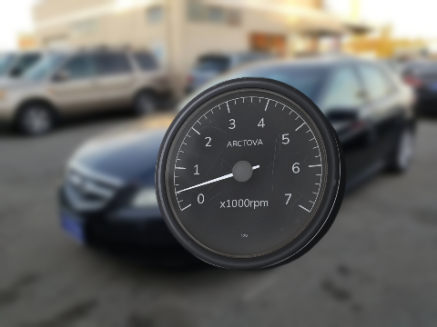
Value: 400rpm
